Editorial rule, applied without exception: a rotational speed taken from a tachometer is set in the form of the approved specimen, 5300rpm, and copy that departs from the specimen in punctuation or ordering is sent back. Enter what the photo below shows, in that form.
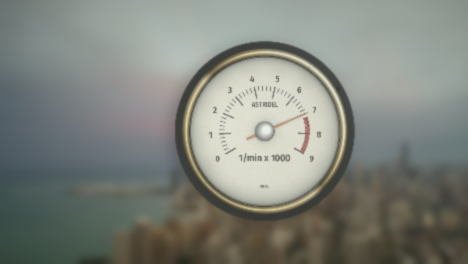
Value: 7000rpm
